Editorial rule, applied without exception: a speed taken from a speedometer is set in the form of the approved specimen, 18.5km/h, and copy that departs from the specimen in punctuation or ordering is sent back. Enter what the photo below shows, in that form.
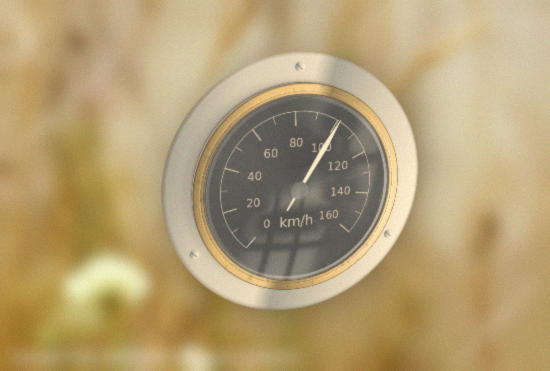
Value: 100km/h
